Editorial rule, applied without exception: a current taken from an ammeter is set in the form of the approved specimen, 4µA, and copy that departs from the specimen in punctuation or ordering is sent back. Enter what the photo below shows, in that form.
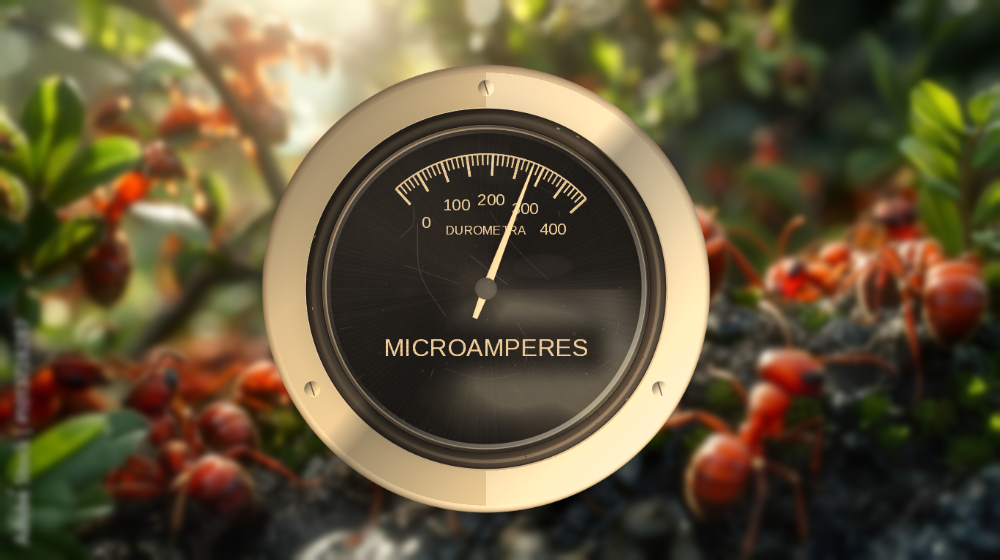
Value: 280µA
